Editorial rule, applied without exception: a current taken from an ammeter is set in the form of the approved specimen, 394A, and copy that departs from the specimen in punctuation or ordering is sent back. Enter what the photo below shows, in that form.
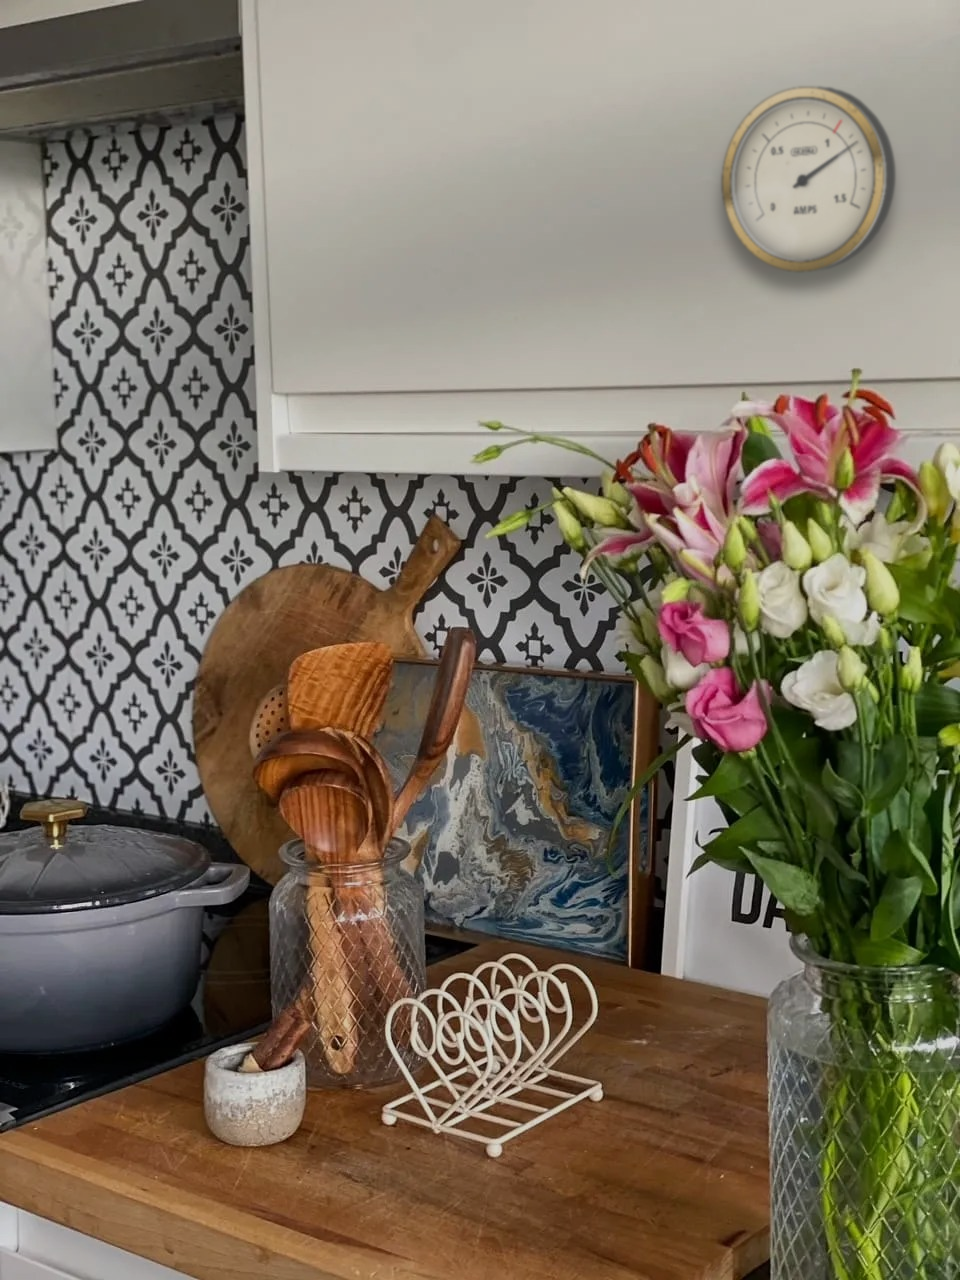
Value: 1.15A
